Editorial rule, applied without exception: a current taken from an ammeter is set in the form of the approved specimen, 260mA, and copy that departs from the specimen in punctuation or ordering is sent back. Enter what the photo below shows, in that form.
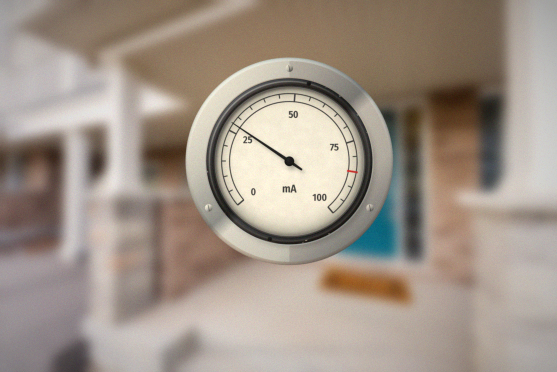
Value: 27.5mA
